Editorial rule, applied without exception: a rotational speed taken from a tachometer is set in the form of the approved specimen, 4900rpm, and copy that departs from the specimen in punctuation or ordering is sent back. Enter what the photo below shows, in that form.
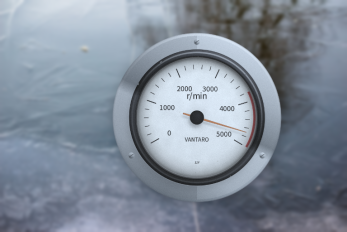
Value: 4700rpm
